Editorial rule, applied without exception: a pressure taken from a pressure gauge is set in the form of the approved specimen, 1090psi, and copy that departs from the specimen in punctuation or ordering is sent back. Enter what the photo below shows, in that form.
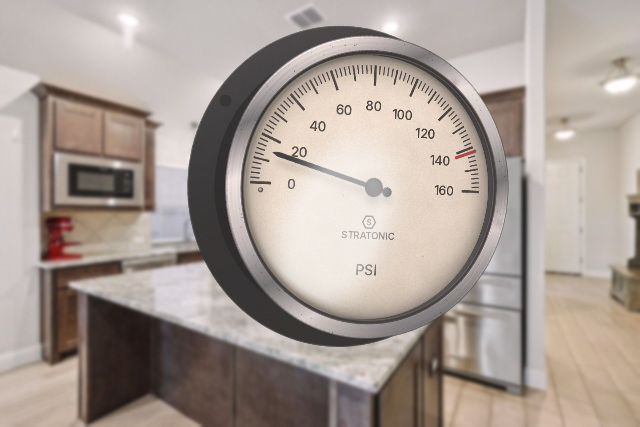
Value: 14psi
